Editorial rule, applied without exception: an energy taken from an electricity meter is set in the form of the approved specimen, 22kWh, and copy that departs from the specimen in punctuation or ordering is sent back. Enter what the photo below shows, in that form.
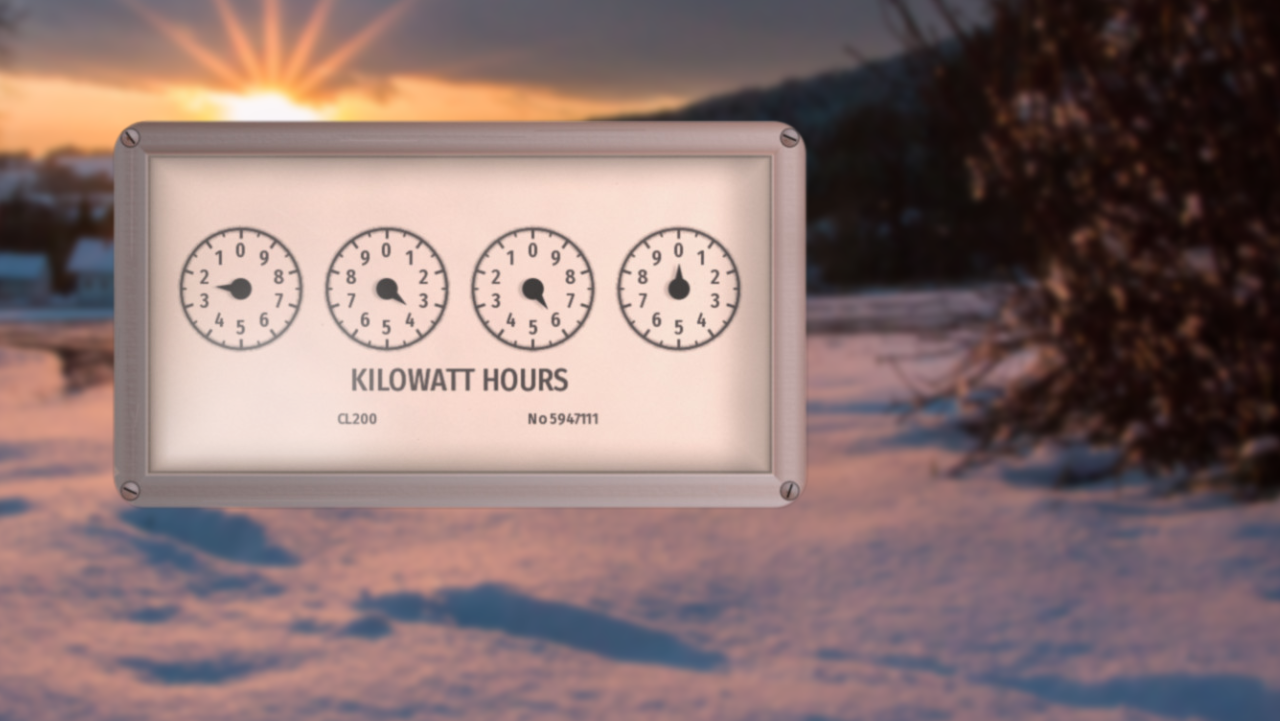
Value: 2360kWh
